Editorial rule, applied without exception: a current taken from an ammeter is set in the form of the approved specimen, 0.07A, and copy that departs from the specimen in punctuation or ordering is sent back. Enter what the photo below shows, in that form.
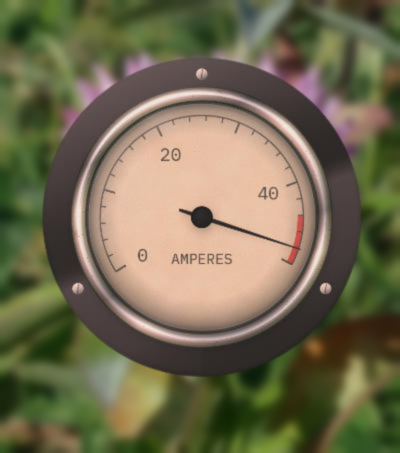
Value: 48A
